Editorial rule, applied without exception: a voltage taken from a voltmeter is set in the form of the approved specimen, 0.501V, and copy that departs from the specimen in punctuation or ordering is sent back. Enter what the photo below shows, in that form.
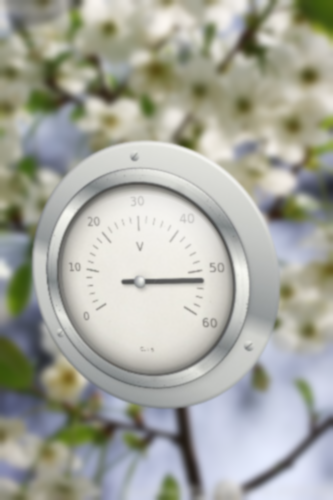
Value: 52V
